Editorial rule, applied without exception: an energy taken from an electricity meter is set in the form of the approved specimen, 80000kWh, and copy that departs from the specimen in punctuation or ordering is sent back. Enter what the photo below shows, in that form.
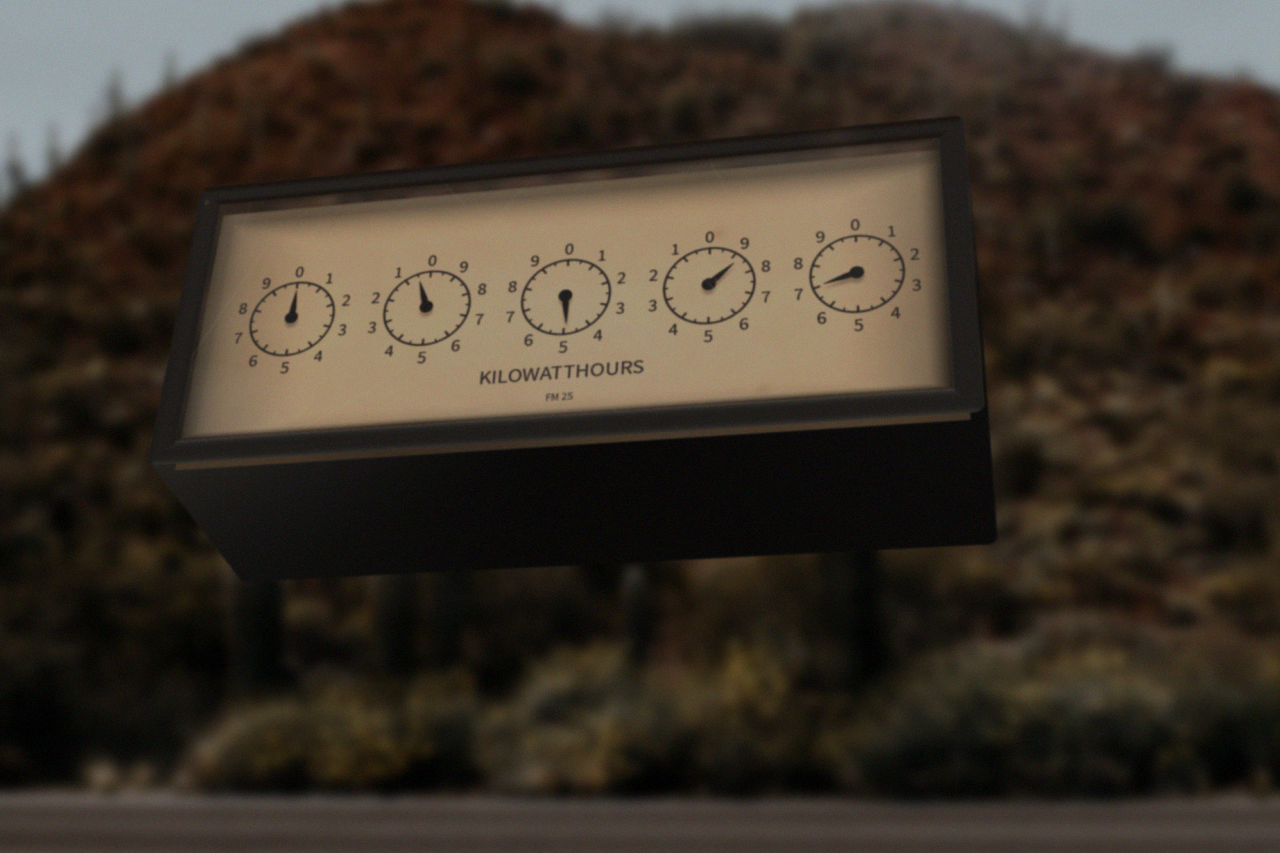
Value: 487kWh
